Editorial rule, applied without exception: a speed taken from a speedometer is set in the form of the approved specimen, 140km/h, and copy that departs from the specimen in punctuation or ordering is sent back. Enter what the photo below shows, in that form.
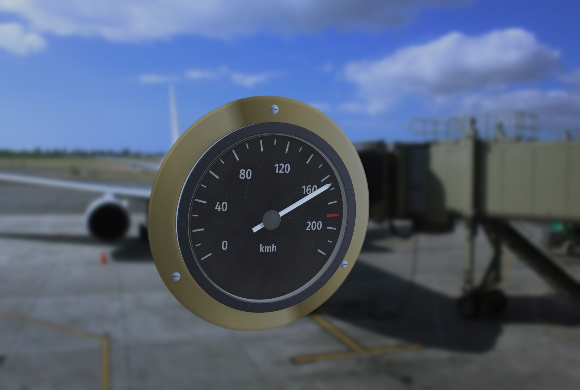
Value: 165km/h
